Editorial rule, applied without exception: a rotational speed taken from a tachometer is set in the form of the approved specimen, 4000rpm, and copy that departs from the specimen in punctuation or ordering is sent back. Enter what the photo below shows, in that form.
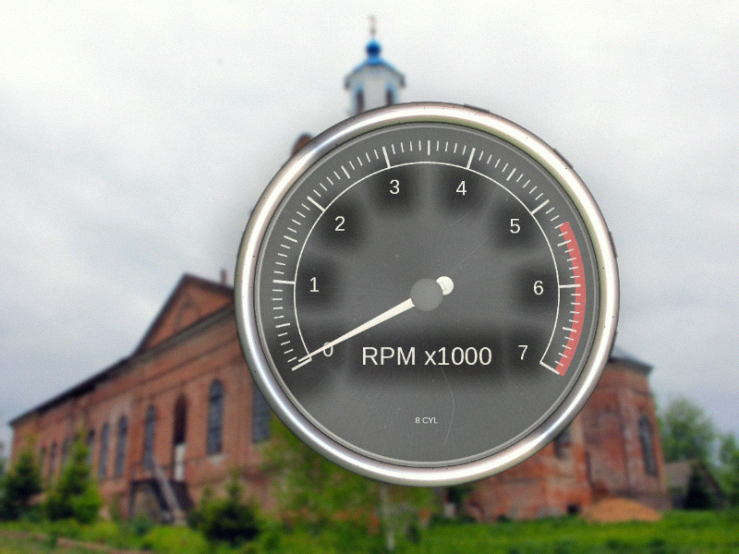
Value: 50rpm
